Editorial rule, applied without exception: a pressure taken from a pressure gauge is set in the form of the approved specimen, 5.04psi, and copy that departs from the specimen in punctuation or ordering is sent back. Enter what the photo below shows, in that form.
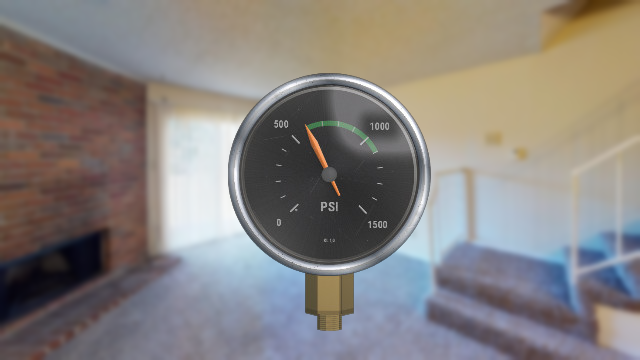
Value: 600psi
